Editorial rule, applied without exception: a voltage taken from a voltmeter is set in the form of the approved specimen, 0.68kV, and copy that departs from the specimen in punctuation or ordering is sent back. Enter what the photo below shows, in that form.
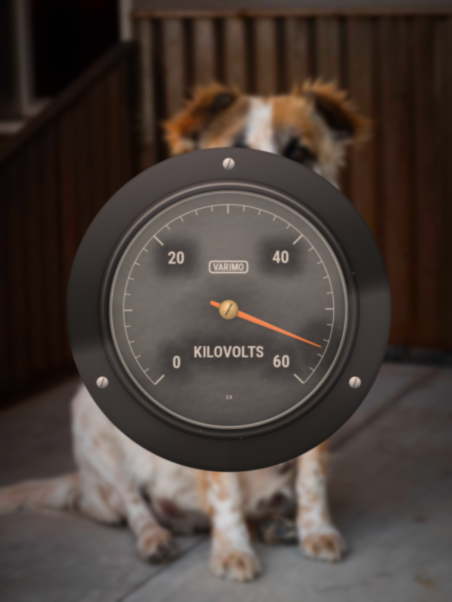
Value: 55kV
